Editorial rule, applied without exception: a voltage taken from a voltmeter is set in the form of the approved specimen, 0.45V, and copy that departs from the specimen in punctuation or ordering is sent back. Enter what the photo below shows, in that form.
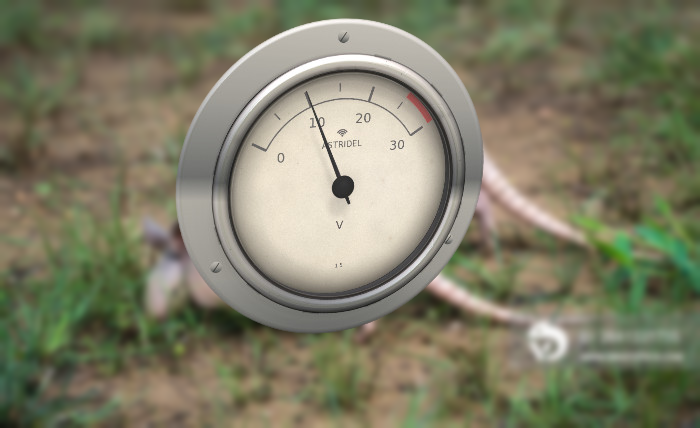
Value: 10V
